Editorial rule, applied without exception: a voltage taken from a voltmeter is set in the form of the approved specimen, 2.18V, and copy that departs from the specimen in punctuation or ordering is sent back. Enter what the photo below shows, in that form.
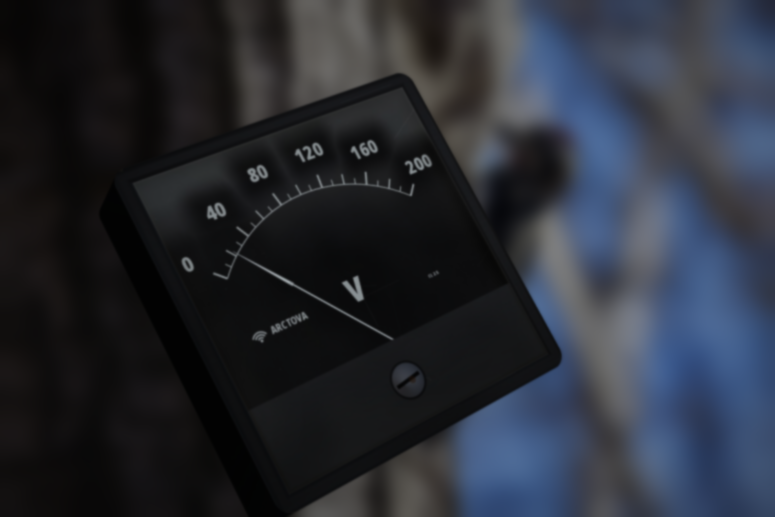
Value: 20V
